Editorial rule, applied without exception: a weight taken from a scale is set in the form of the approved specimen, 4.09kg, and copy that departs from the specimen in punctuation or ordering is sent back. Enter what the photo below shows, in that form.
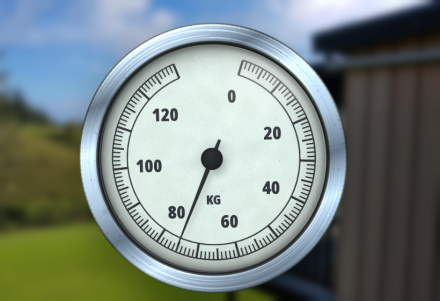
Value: 75kg
